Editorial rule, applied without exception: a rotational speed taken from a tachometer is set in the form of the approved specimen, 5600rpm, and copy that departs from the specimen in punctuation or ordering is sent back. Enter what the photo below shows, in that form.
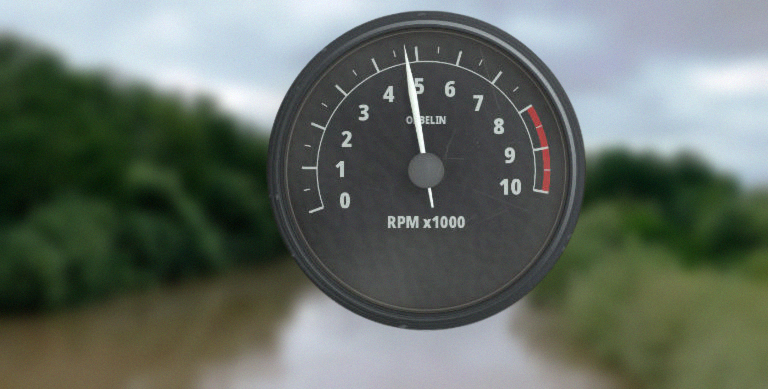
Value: 4750rpm
